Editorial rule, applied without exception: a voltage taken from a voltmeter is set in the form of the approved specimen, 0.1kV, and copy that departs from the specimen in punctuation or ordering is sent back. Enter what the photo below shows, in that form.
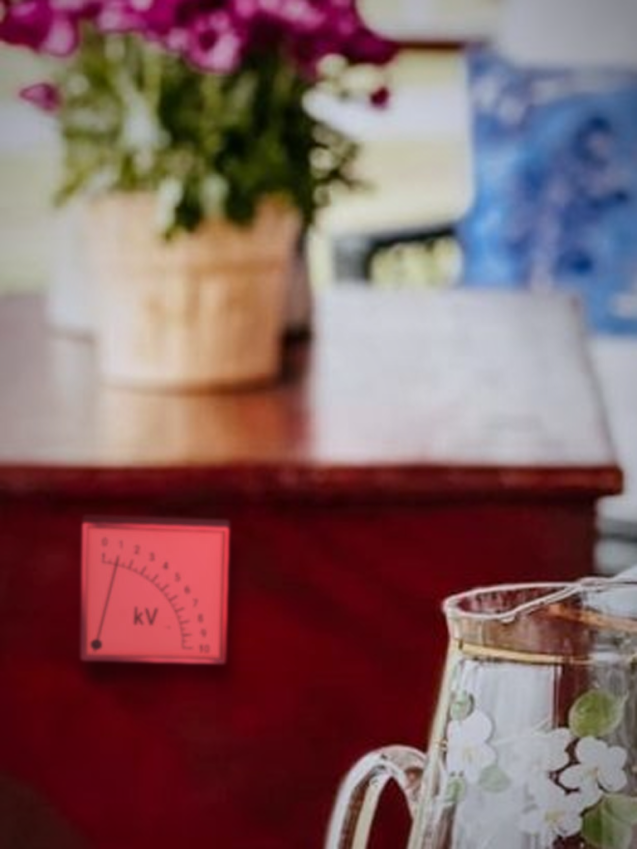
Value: 1kV
